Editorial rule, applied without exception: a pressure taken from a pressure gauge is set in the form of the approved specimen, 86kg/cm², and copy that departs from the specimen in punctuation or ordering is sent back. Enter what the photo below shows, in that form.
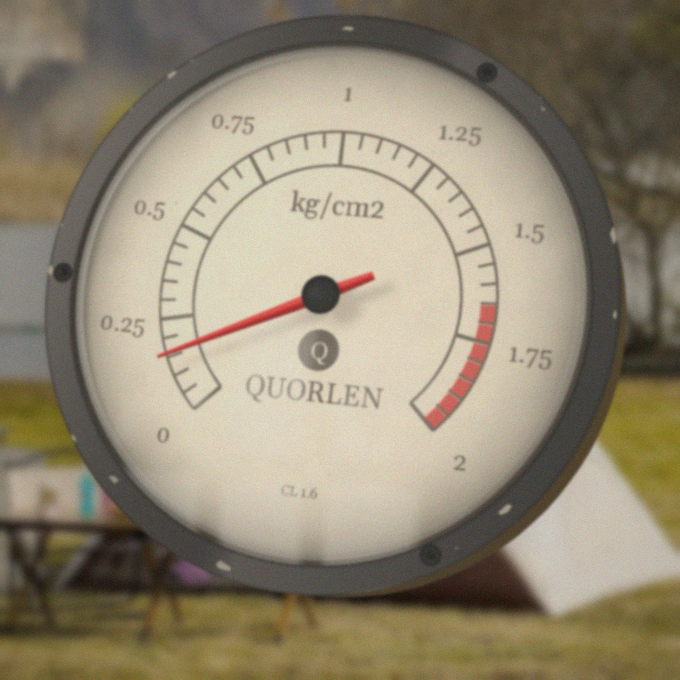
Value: 0.15kg/cm²
